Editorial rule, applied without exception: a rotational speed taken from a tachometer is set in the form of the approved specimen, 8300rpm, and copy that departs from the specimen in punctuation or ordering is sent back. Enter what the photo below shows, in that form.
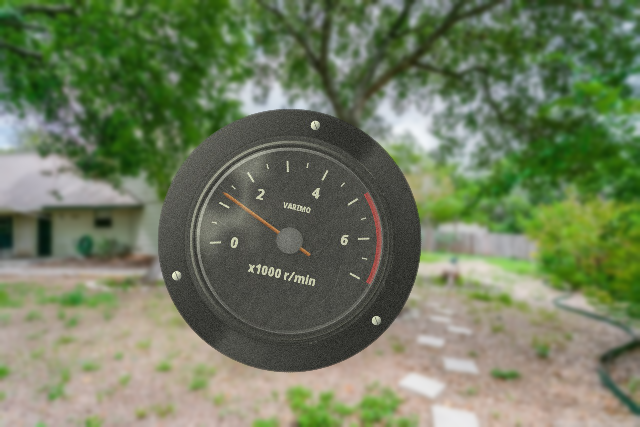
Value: 1250rpm
